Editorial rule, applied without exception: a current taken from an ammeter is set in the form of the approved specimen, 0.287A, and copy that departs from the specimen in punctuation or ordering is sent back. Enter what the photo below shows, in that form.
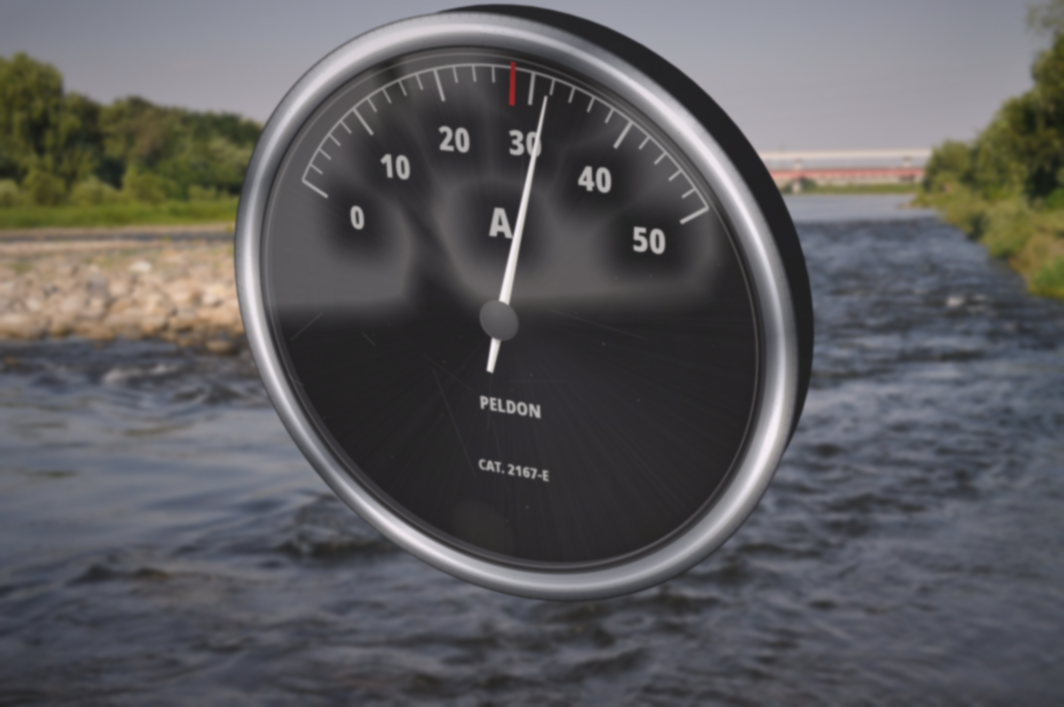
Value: 32A
